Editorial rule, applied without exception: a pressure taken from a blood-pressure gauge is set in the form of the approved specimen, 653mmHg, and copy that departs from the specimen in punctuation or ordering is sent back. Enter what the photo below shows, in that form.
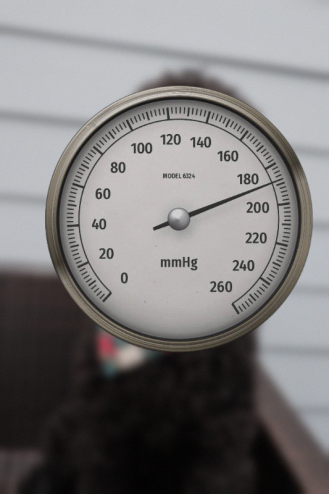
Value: 188mmHg
